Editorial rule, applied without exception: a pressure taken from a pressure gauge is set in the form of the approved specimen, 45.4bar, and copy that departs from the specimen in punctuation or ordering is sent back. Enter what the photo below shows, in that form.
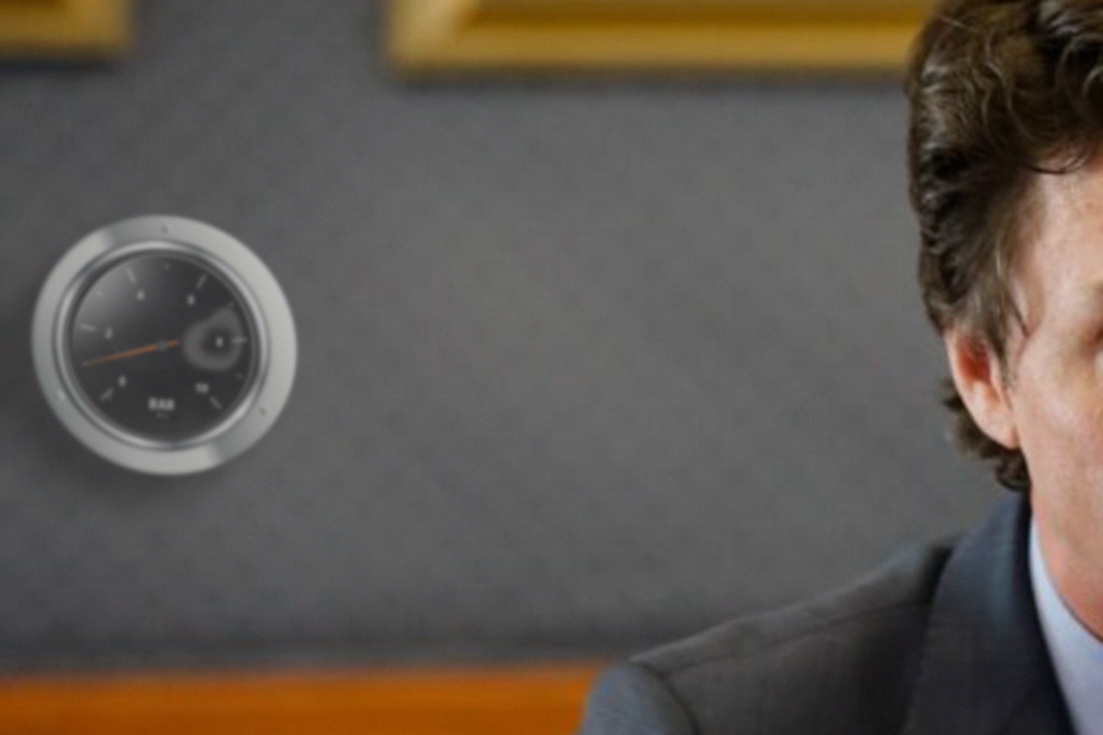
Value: 1bar
